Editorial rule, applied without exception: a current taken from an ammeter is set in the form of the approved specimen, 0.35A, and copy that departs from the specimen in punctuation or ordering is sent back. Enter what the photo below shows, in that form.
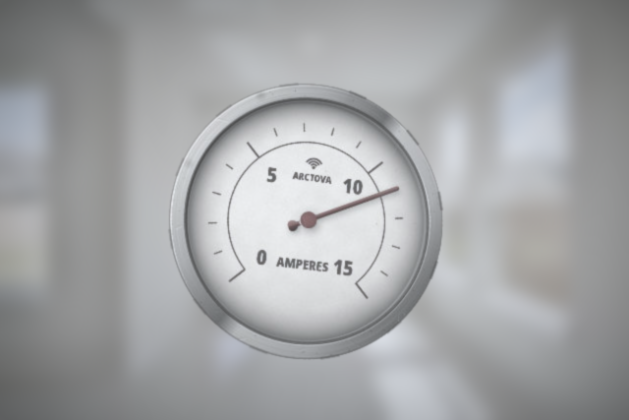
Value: 11A
